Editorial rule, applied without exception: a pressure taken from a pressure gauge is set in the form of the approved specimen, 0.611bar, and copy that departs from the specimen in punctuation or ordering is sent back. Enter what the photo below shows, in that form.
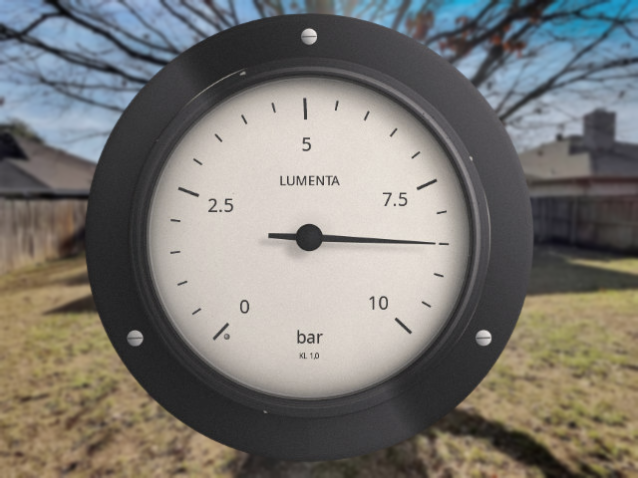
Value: 8.5bar
